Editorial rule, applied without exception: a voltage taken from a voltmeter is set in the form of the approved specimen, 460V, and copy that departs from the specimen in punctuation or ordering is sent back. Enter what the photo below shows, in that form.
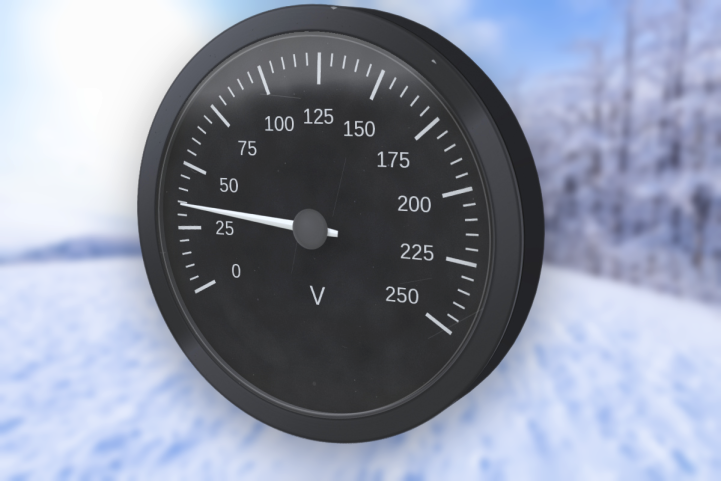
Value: 35V
